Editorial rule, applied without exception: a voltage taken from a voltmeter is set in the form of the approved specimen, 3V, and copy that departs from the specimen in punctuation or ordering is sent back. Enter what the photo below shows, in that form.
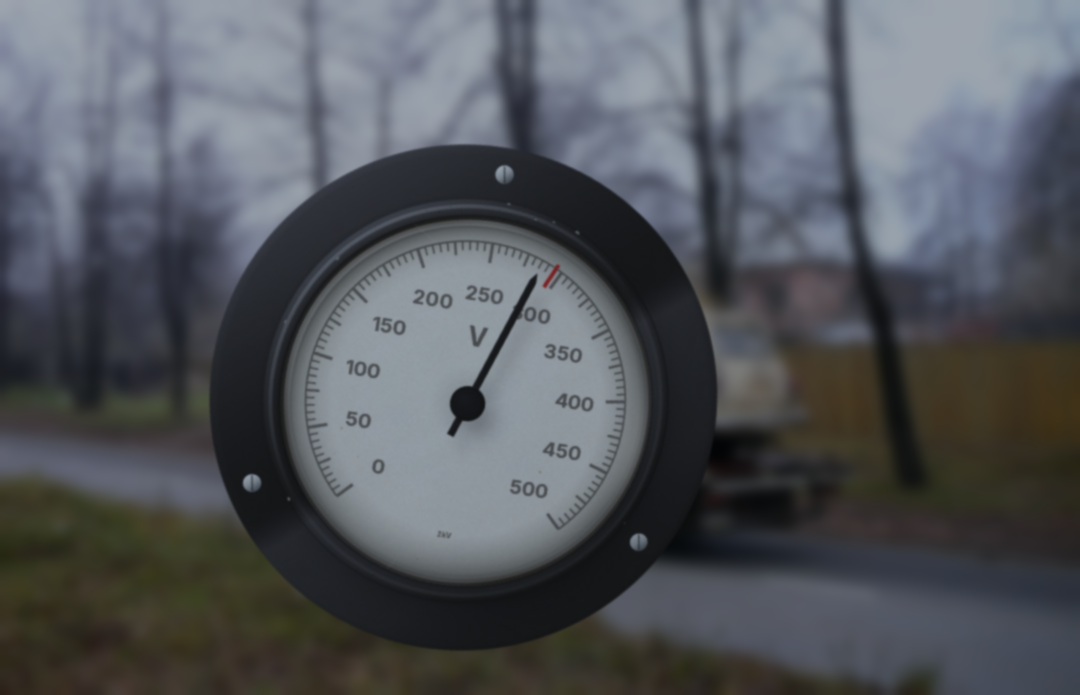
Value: 285V
